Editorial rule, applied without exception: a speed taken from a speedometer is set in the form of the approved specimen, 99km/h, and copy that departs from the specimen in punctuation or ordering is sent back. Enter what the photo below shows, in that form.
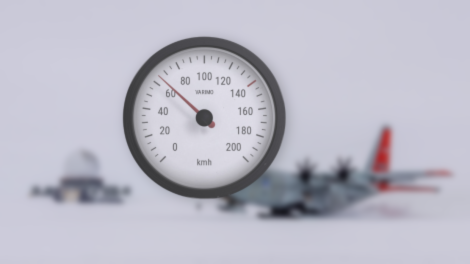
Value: 65km/h
